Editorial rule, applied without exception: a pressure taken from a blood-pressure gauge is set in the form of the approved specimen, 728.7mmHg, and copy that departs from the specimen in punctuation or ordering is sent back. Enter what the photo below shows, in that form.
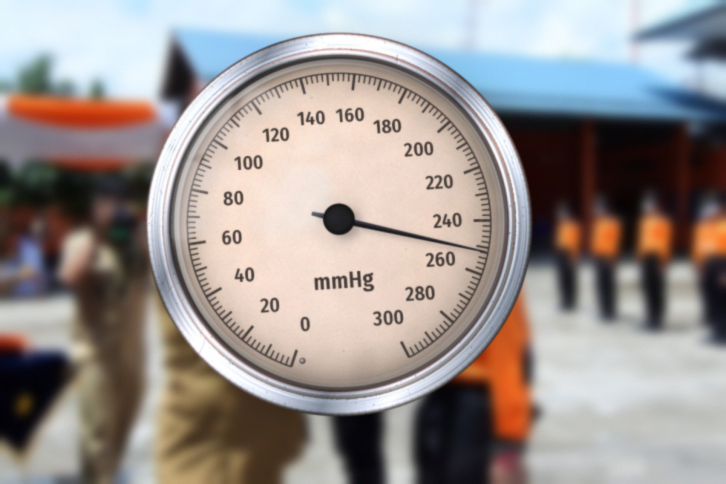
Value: 252mmHg
